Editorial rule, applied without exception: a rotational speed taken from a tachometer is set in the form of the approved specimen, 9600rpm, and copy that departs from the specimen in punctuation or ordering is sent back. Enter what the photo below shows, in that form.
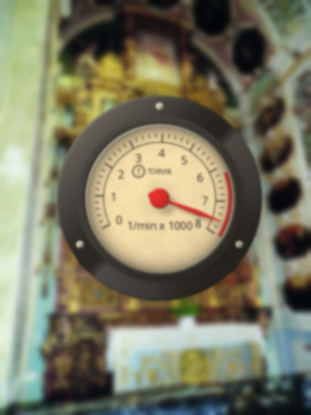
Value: 7600rpm
